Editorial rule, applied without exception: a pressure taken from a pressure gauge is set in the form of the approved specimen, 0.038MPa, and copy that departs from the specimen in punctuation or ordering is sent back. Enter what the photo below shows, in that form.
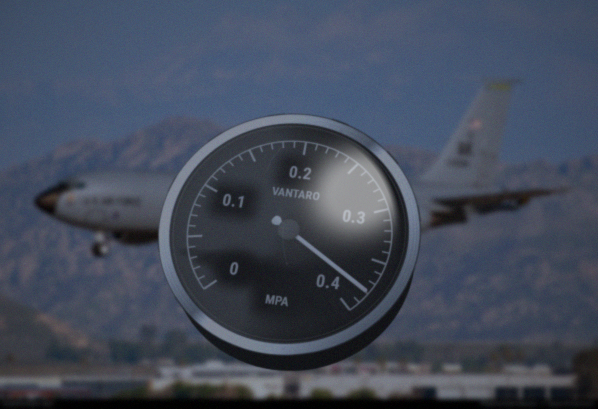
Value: 0.38MPa
